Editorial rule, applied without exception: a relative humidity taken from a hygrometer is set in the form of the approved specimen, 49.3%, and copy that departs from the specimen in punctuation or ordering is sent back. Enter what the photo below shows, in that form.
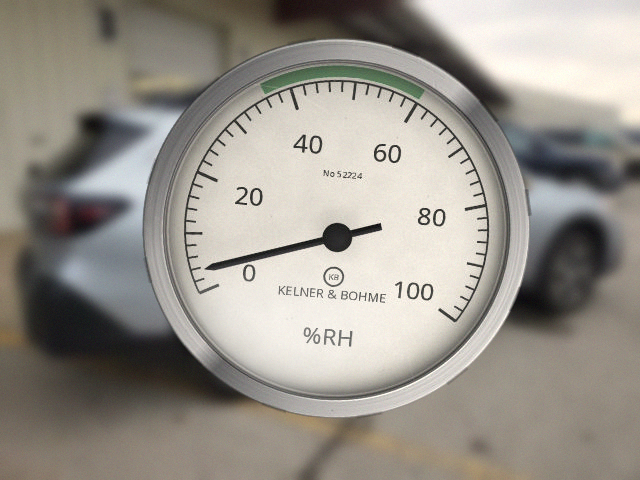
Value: 4%
